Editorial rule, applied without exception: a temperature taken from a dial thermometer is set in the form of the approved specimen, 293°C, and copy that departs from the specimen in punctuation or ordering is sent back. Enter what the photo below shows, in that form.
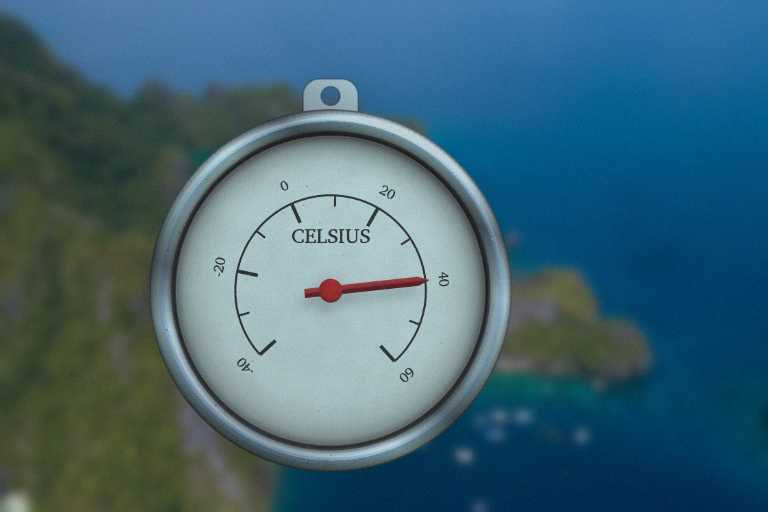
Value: 40°C
